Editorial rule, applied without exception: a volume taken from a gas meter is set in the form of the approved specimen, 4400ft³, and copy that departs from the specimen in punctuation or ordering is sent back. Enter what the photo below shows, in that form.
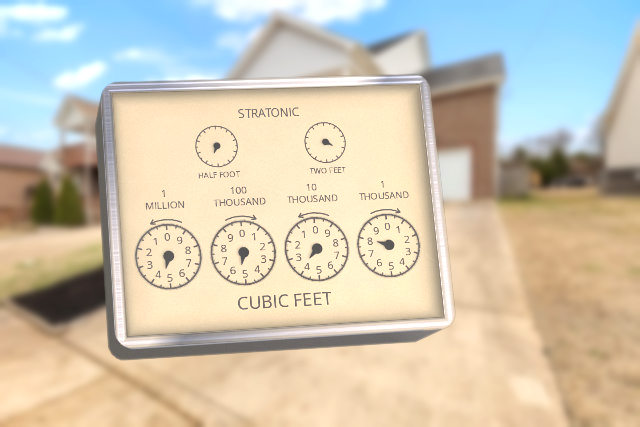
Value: 453800ft³
